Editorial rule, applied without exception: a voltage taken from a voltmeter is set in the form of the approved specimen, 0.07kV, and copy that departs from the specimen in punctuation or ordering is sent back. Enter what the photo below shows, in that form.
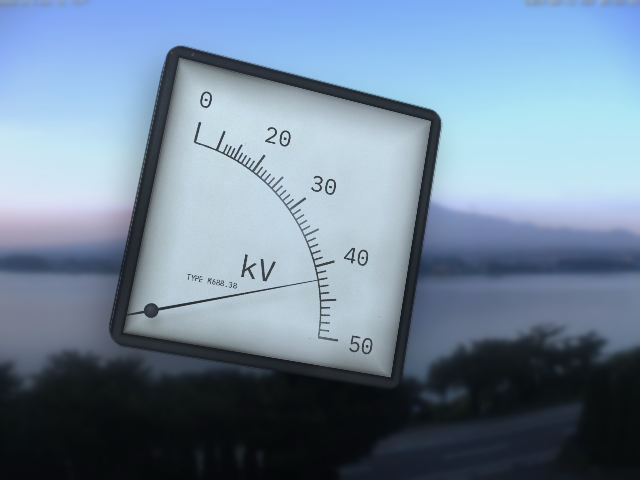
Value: 42kV
